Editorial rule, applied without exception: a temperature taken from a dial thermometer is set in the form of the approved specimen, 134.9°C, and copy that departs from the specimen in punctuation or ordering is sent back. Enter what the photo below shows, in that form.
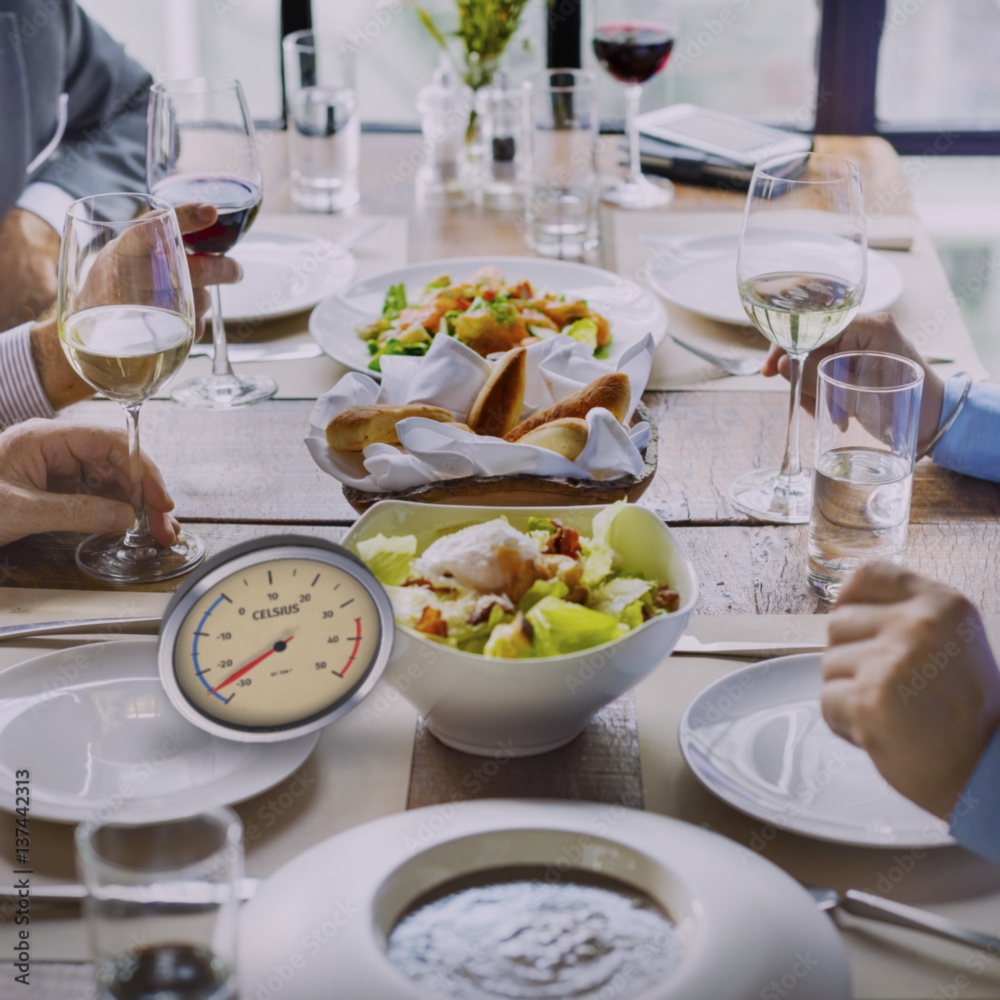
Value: -25°C
